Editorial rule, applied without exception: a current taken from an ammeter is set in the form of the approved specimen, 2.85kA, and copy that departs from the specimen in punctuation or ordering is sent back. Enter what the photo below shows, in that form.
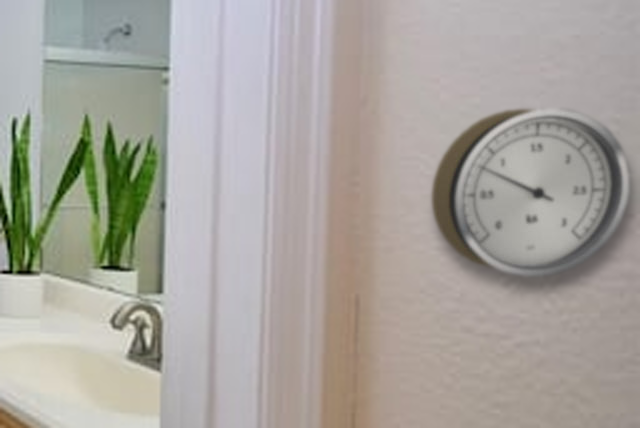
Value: 0.8kA
